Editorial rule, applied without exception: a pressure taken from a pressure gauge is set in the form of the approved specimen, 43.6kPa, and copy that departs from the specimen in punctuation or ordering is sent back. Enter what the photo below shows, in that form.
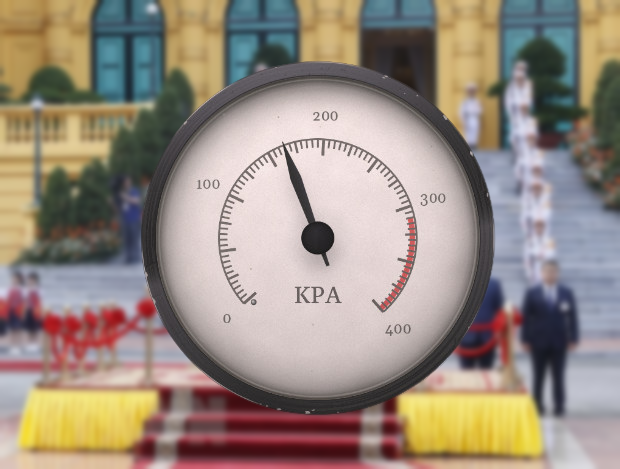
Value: 165kPa
